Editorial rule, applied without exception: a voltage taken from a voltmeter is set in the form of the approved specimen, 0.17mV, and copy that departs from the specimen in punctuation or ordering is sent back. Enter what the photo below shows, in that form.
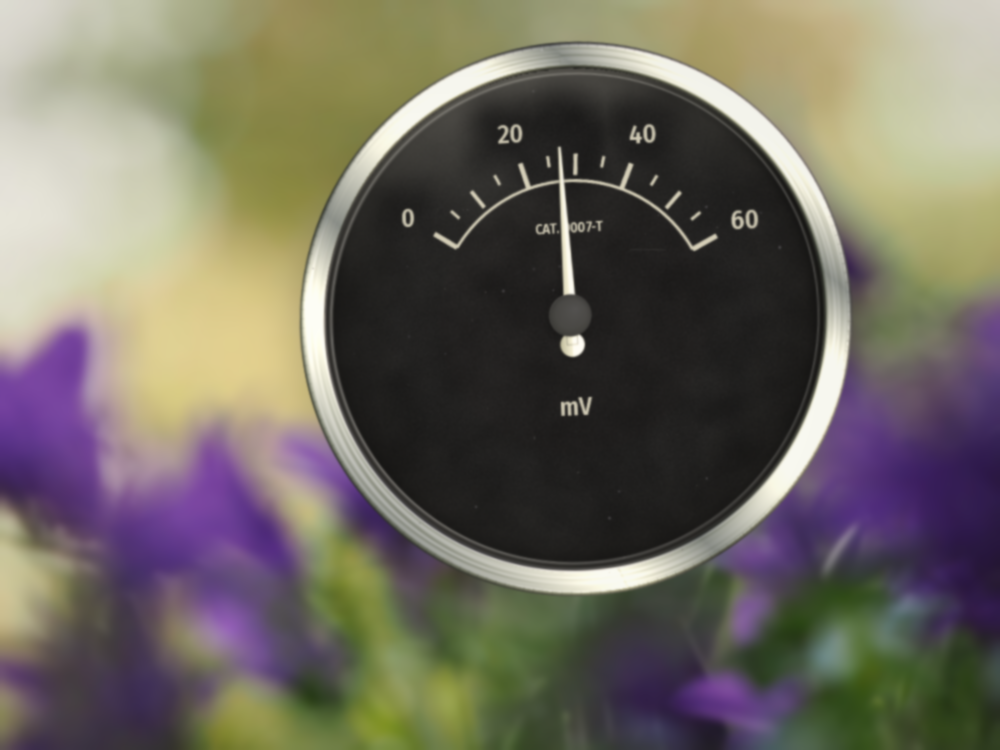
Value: 27.5mV
